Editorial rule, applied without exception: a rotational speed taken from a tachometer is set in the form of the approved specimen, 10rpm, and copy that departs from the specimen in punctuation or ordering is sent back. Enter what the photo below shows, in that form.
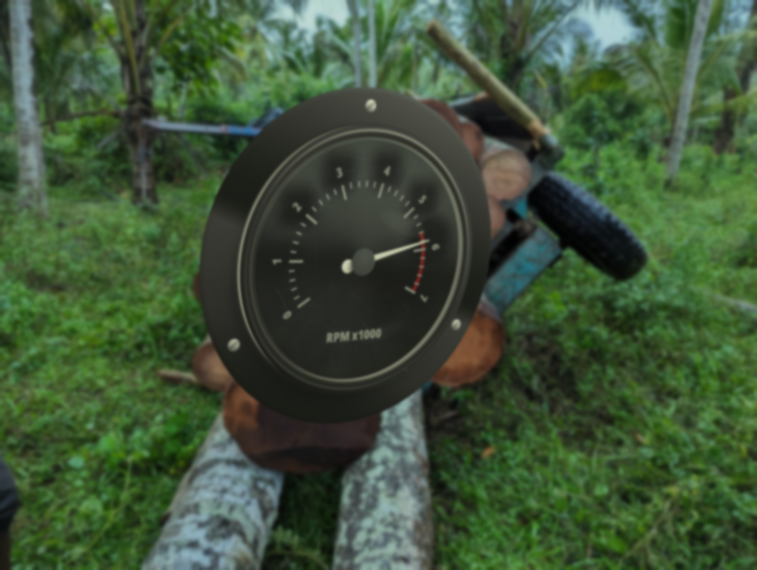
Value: 5800rpm
